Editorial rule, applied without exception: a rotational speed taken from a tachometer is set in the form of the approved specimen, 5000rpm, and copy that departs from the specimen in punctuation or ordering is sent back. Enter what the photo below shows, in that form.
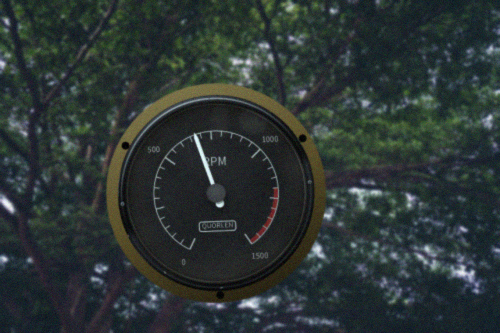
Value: 675rpm
